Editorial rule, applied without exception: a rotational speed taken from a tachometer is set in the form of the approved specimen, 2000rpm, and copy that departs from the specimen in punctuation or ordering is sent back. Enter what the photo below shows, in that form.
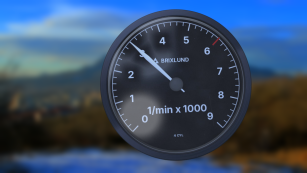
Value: 3000rpm
